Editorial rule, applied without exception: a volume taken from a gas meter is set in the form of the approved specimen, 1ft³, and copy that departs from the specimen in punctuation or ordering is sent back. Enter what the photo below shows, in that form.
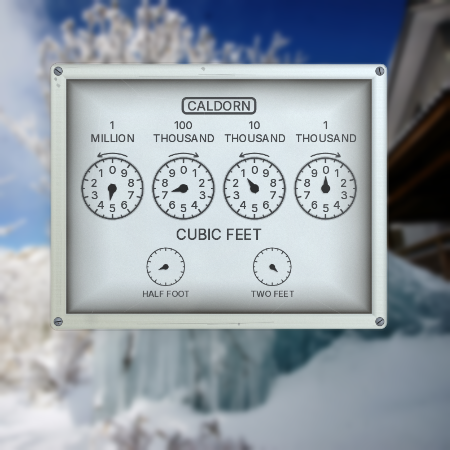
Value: 471000ft³
